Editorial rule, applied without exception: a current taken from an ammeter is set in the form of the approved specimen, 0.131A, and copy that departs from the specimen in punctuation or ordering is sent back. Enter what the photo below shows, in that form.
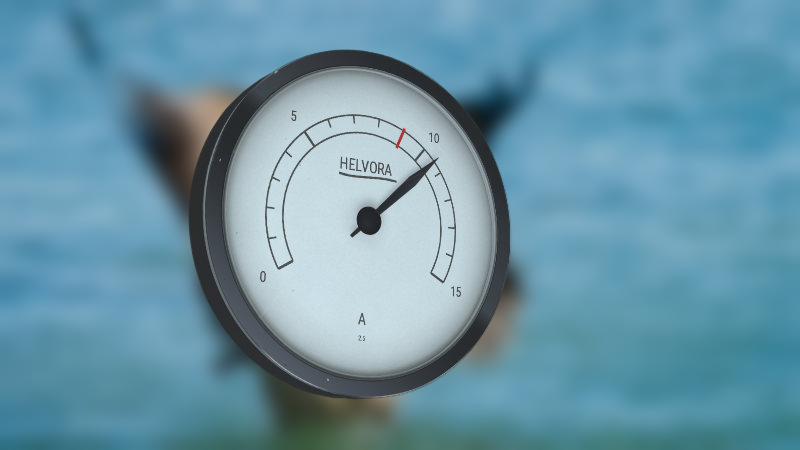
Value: 10.5A
